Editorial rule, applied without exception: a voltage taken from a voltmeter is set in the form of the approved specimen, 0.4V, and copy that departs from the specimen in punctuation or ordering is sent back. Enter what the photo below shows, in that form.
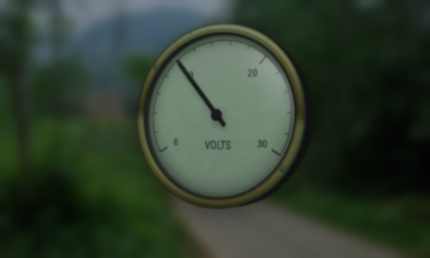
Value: 10V
